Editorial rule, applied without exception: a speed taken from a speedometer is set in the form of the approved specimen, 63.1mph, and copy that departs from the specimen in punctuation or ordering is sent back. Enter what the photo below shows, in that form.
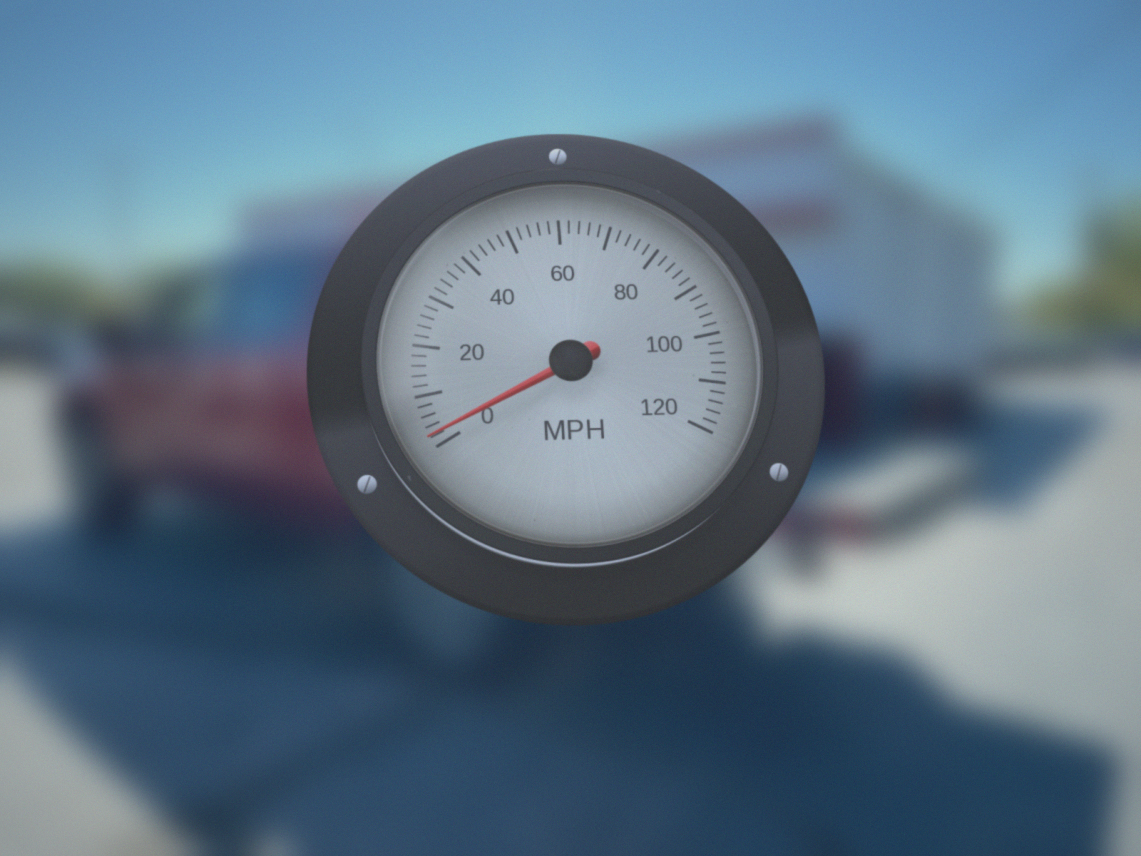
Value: 2mph
